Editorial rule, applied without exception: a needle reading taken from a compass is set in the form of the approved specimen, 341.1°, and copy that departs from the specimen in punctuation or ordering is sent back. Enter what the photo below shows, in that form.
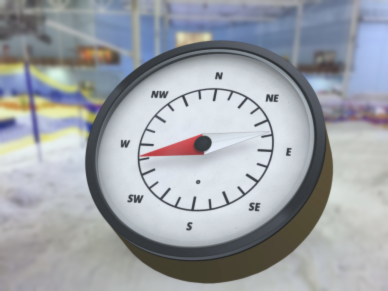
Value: 255°
